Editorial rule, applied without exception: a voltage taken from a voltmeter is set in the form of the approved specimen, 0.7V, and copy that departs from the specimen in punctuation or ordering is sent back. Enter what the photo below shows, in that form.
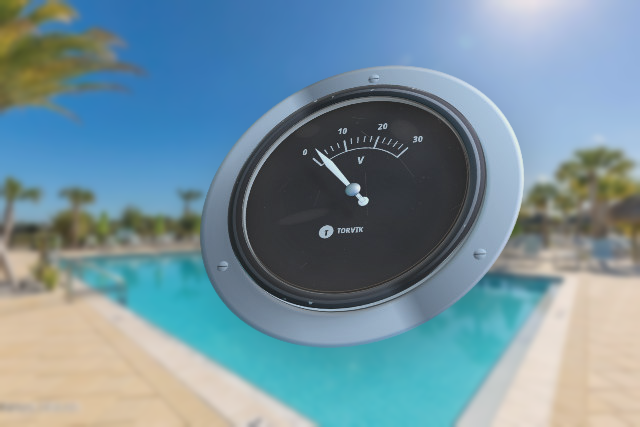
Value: 2V
